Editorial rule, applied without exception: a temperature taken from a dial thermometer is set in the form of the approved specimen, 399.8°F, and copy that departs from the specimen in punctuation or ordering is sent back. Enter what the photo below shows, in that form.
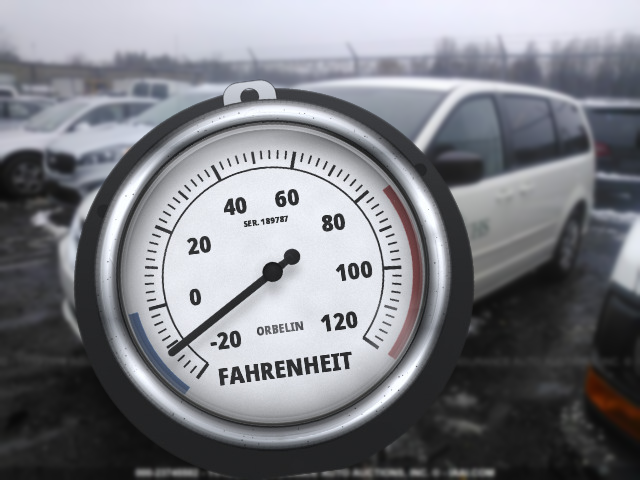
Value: -12°F
